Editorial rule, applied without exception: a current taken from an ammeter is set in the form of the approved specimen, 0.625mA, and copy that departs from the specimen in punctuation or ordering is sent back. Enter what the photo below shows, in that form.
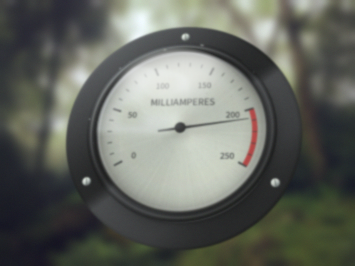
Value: 210mA
